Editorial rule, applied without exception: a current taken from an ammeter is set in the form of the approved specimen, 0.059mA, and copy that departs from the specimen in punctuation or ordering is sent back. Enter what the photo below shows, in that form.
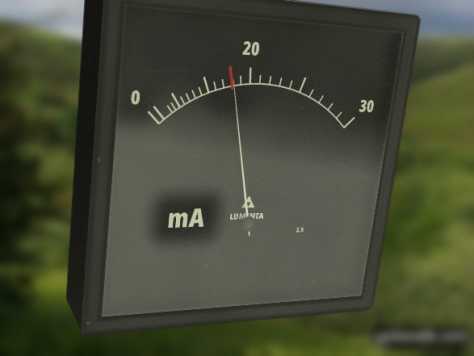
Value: 18mA
